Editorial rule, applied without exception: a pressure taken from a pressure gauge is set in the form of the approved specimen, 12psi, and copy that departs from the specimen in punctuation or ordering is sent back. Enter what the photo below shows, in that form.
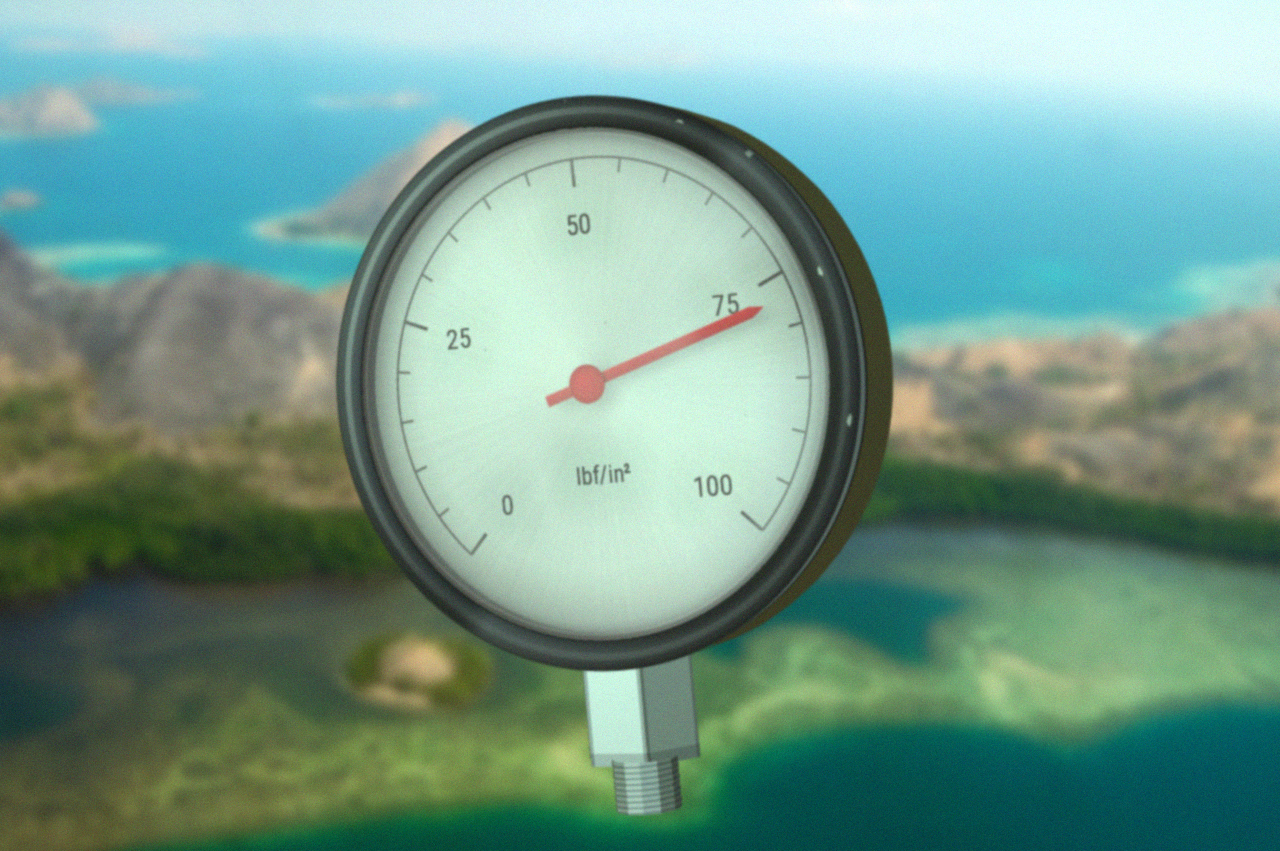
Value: 77.5psi
